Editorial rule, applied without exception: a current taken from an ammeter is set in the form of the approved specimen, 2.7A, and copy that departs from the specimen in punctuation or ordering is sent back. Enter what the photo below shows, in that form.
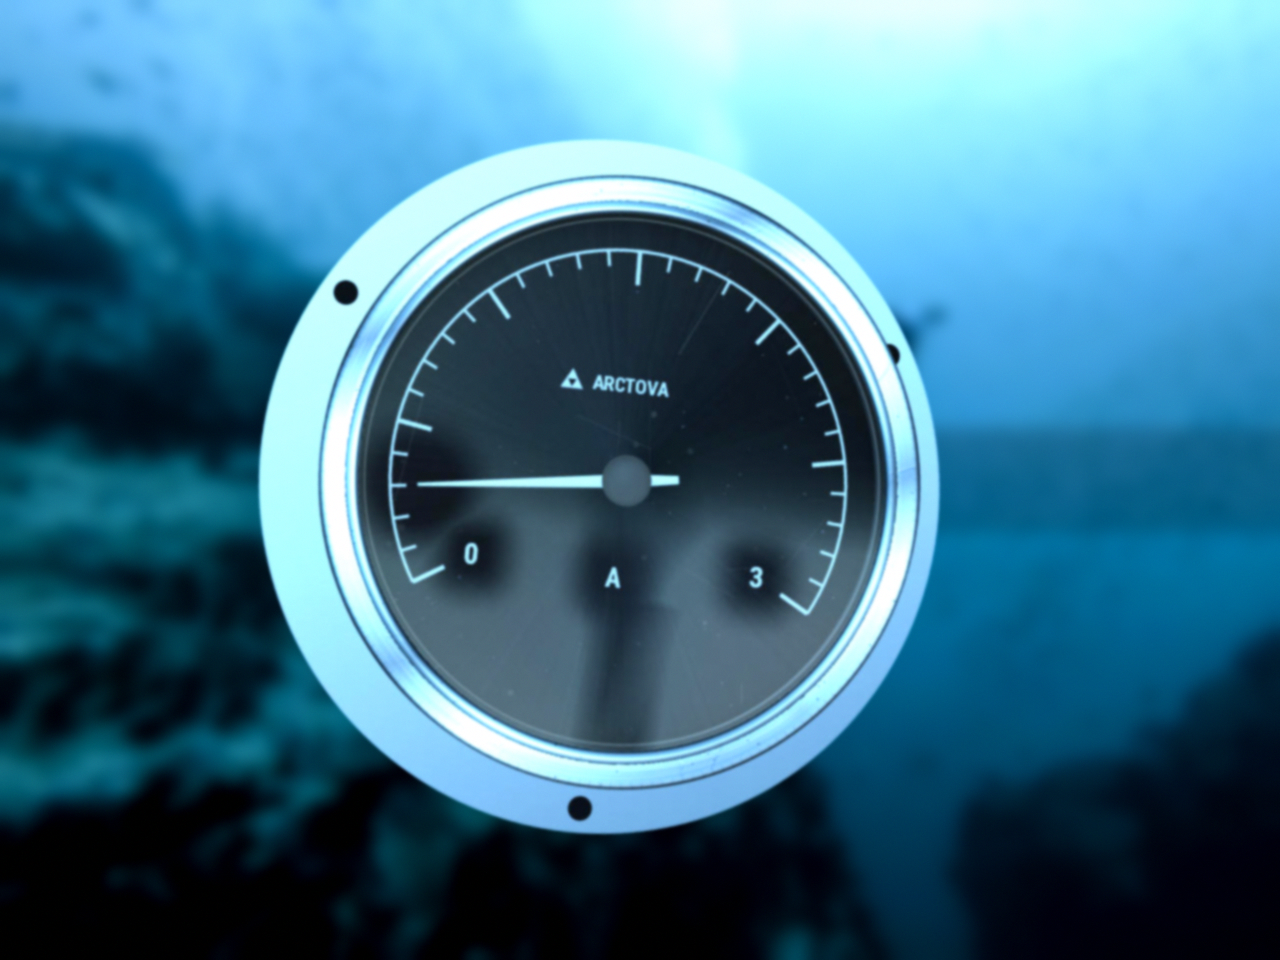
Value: 0.3A
